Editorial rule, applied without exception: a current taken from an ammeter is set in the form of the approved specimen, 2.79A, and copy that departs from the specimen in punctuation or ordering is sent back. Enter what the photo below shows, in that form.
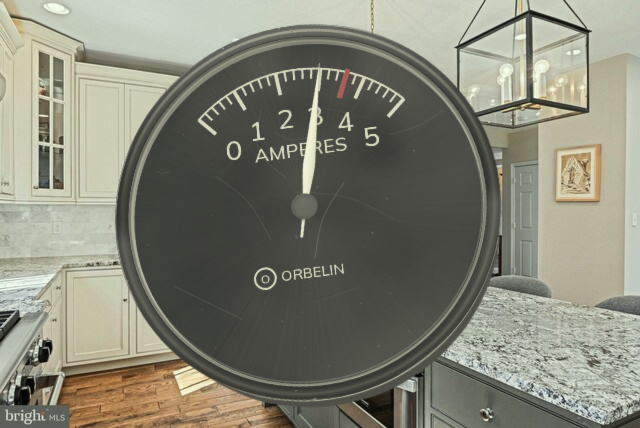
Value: 3A
